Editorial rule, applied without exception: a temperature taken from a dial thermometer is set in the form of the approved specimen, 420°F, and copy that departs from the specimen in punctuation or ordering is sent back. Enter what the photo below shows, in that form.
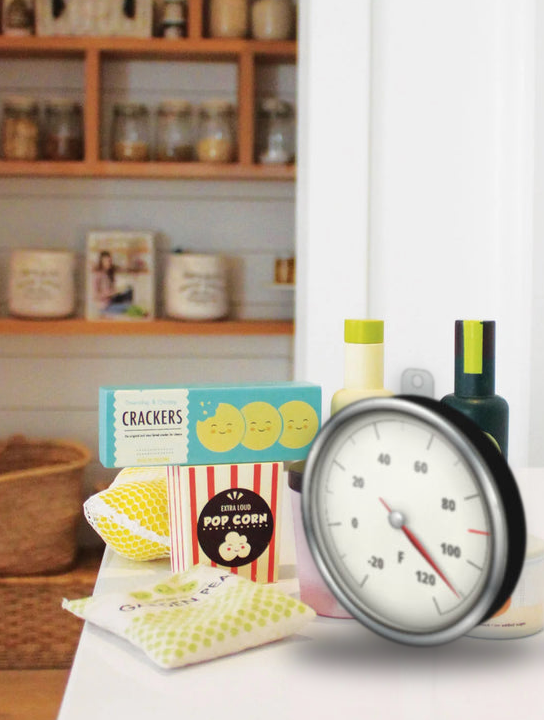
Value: 110°F
